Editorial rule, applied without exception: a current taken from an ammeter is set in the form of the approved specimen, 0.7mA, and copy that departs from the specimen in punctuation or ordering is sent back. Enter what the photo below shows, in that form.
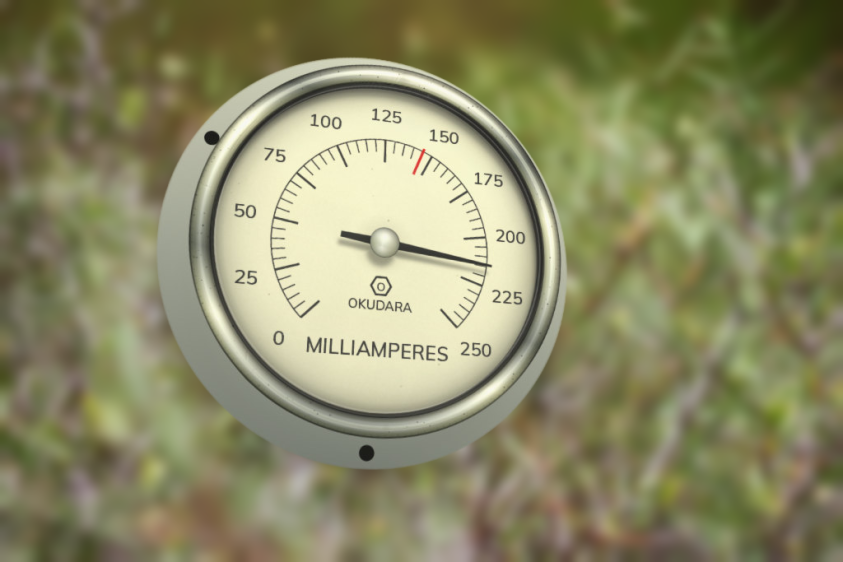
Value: 215mA
